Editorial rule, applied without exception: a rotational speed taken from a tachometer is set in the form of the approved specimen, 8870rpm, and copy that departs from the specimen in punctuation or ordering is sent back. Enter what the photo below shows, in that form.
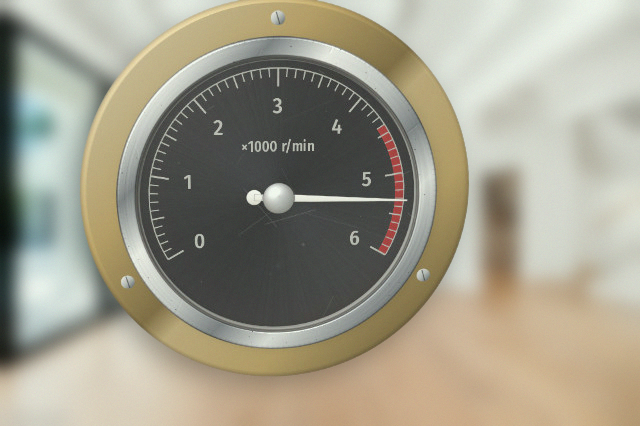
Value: 5300rpm
